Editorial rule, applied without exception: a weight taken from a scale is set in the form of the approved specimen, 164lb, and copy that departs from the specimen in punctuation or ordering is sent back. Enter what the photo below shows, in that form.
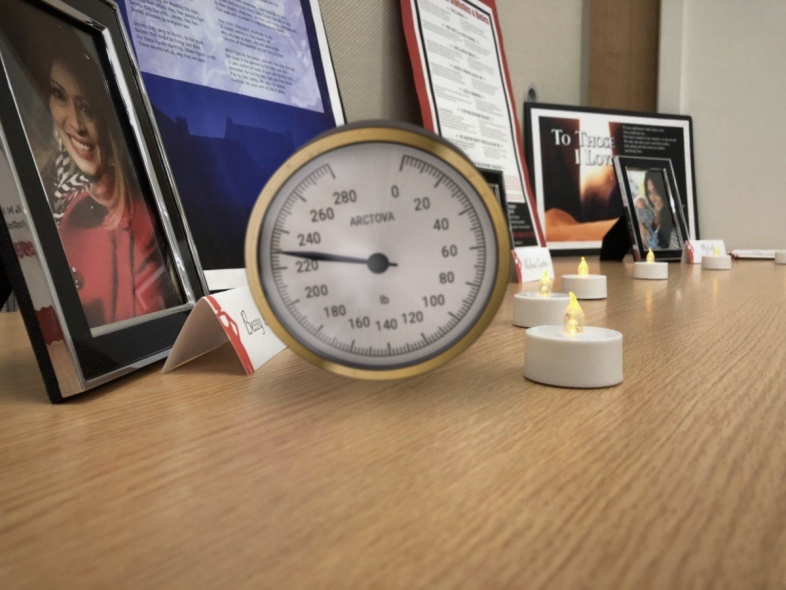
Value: 230lb
